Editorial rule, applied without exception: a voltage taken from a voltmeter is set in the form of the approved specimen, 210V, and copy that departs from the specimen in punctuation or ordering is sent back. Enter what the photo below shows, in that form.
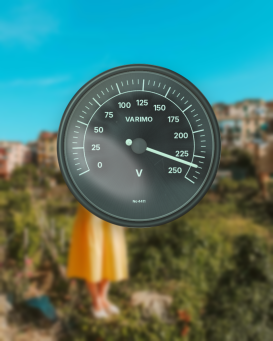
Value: 235V
